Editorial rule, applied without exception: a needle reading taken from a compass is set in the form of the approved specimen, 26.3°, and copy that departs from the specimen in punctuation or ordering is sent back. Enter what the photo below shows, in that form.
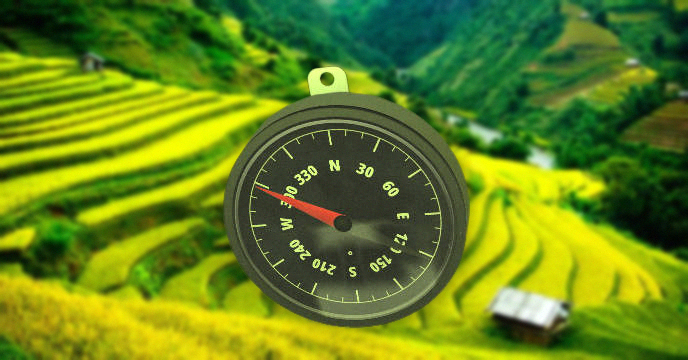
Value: 300°
